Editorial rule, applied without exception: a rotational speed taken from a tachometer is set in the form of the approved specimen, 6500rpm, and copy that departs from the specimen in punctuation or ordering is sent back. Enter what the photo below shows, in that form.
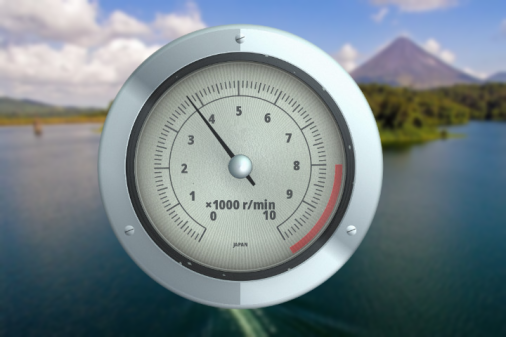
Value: 3800rpm
